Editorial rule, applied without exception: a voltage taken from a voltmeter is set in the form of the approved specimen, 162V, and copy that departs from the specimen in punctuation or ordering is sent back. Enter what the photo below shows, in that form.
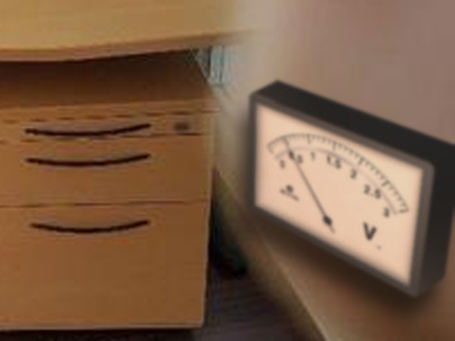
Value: 0.5V
